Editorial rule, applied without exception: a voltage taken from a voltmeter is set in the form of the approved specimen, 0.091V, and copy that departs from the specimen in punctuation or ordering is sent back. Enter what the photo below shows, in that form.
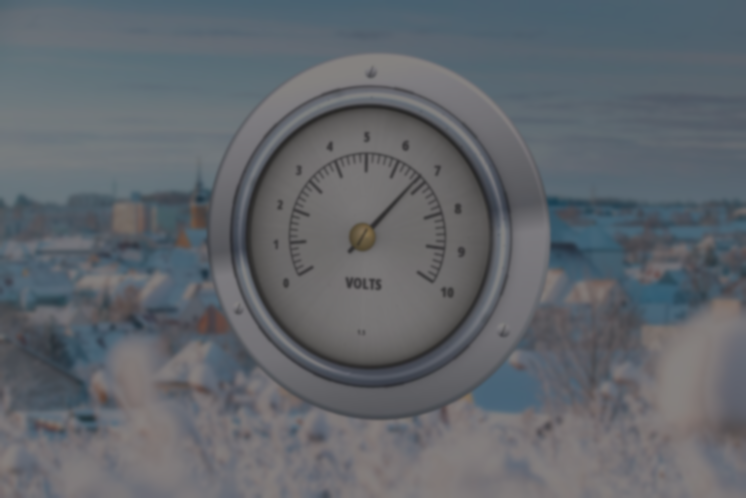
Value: 6.8V
